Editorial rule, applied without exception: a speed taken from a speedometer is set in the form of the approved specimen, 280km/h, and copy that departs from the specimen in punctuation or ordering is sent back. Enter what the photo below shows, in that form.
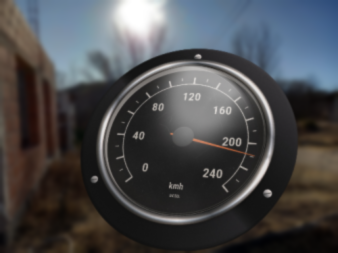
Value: 210km/h
